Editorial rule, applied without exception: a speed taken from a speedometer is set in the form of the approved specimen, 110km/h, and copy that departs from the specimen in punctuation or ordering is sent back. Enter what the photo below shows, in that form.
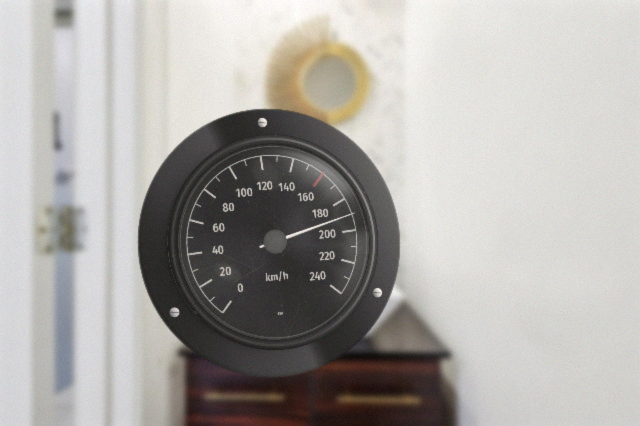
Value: 190km/h
